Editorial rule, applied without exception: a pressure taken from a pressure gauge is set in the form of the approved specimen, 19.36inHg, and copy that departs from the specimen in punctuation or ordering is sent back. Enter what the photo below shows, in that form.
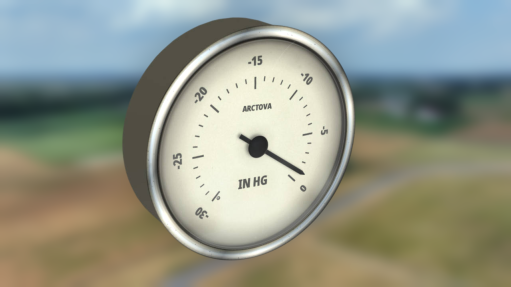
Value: -1inHg
